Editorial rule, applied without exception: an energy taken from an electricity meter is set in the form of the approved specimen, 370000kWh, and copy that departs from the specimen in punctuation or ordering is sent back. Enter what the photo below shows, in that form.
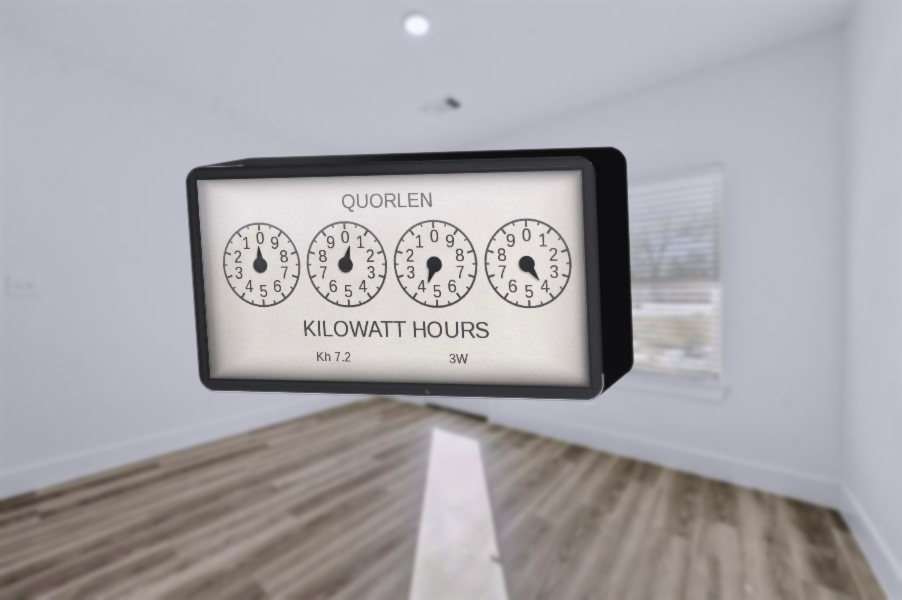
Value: 44kWh
